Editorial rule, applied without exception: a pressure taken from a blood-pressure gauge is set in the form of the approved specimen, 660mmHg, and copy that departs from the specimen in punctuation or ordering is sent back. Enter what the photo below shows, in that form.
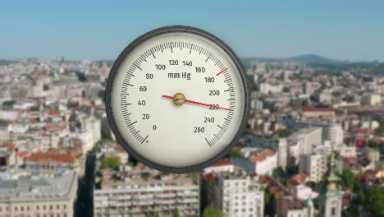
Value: 220mmHg
